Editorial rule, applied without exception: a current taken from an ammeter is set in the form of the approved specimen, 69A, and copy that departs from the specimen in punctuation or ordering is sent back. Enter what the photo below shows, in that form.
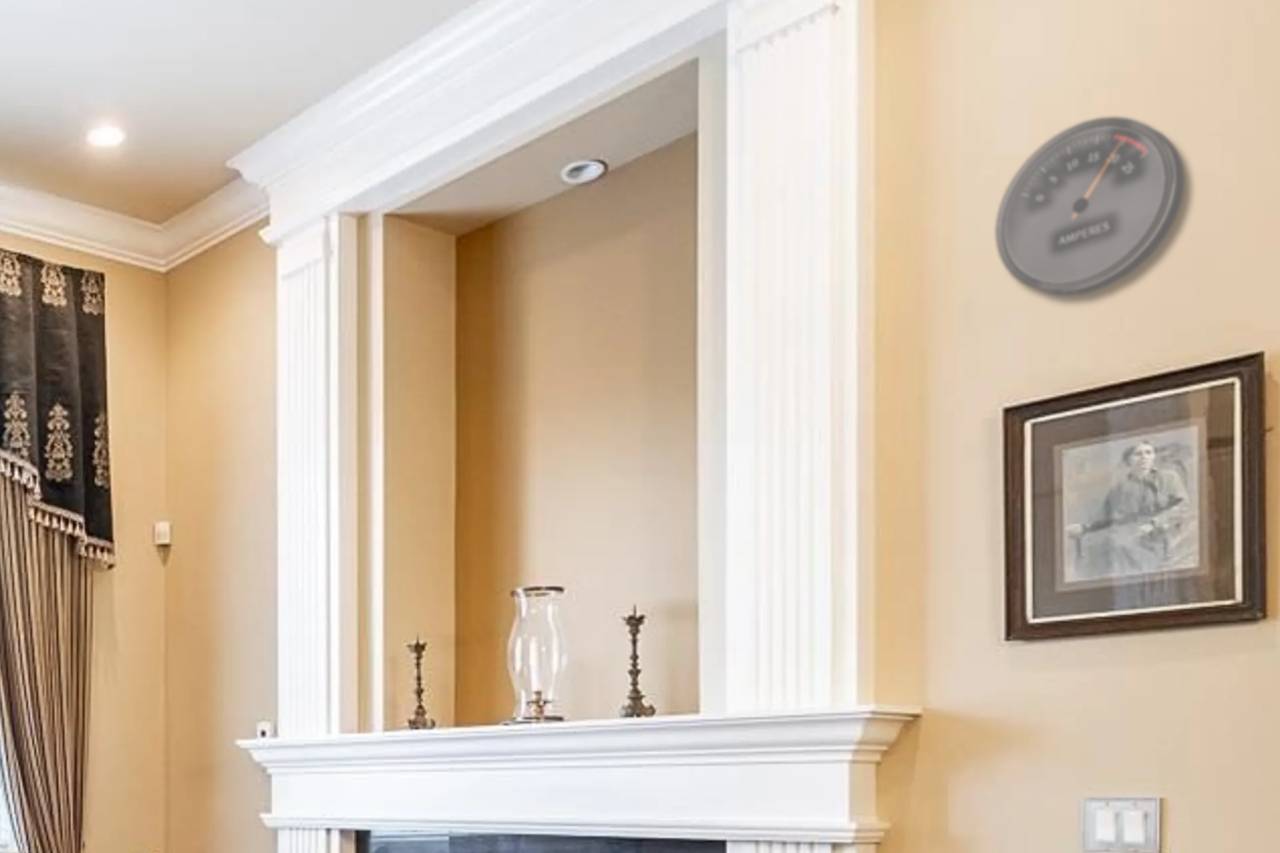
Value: 20A
